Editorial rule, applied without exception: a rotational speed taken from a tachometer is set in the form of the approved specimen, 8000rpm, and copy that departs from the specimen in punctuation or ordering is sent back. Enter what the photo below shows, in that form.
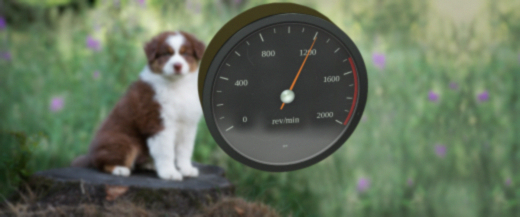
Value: 1200rpm
